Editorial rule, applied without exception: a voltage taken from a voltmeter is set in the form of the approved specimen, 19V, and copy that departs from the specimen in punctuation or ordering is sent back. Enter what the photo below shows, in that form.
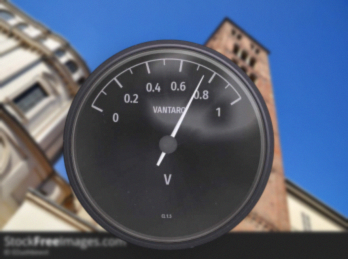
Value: 0.75V
